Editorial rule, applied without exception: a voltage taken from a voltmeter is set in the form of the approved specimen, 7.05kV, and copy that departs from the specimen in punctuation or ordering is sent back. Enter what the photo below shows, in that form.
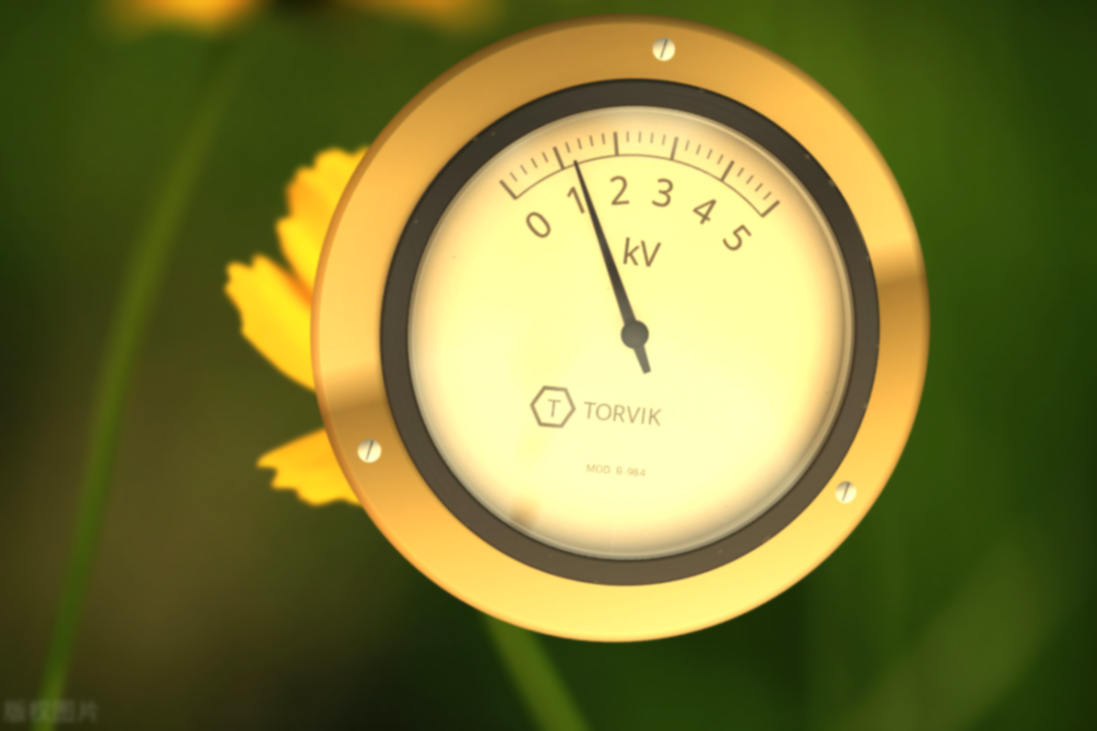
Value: 1.2kV
